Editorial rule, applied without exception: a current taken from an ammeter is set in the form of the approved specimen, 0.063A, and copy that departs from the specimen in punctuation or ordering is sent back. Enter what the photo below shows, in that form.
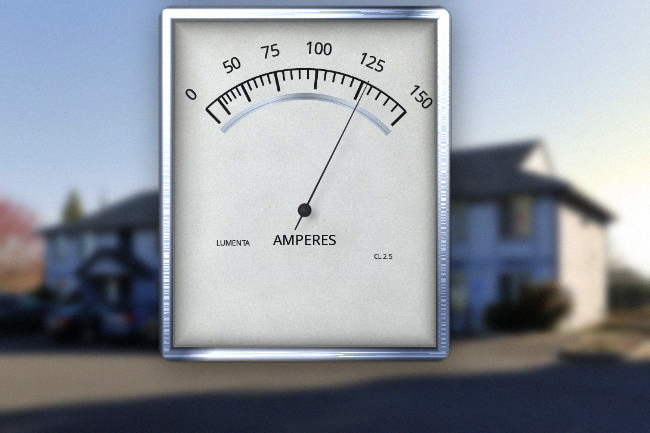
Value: 127.5A
